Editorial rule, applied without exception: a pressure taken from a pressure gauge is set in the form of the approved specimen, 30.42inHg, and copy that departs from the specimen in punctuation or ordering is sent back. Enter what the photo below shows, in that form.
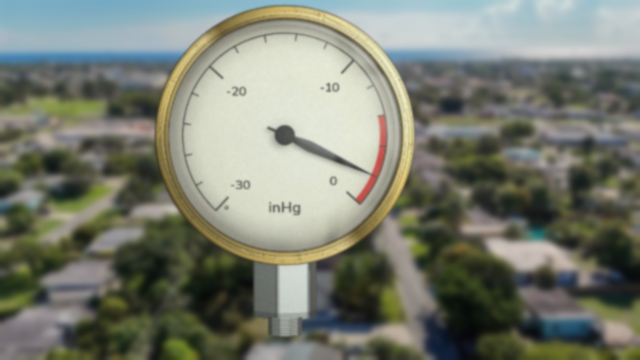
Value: -2inHg
